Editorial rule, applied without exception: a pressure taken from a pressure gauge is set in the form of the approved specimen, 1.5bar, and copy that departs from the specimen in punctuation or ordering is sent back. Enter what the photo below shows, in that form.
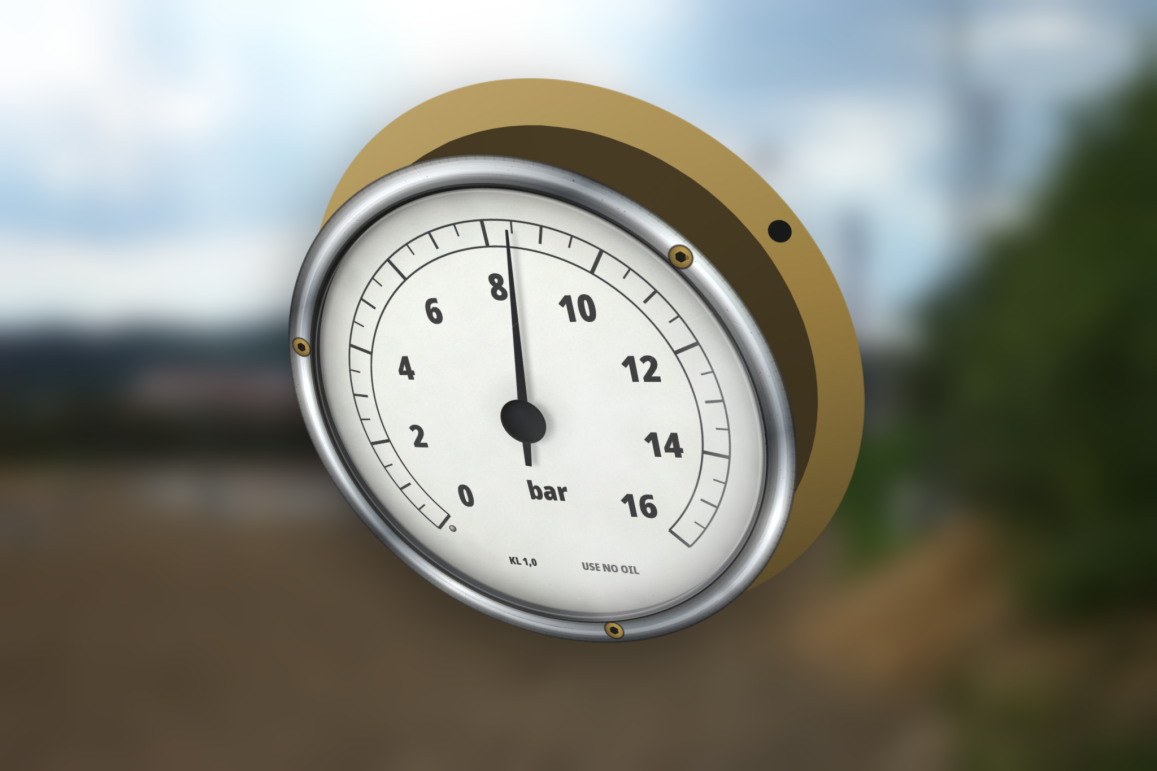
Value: 8.5bar
